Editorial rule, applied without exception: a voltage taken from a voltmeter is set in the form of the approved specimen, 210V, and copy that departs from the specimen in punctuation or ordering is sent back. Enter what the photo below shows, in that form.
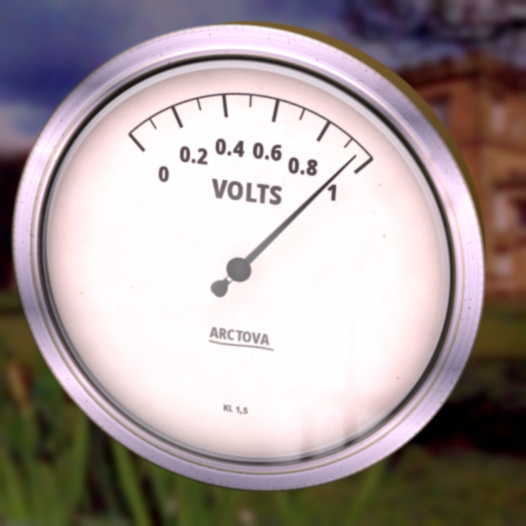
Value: 0.95V
